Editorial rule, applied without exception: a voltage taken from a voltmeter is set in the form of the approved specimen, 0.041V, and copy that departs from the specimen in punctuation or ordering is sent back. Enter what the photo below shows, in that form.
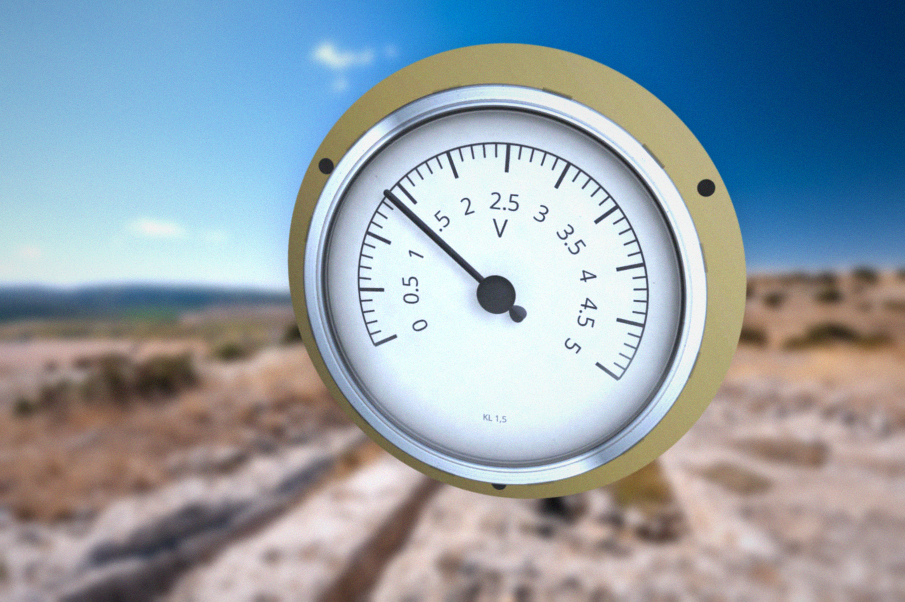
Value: 1.4V
